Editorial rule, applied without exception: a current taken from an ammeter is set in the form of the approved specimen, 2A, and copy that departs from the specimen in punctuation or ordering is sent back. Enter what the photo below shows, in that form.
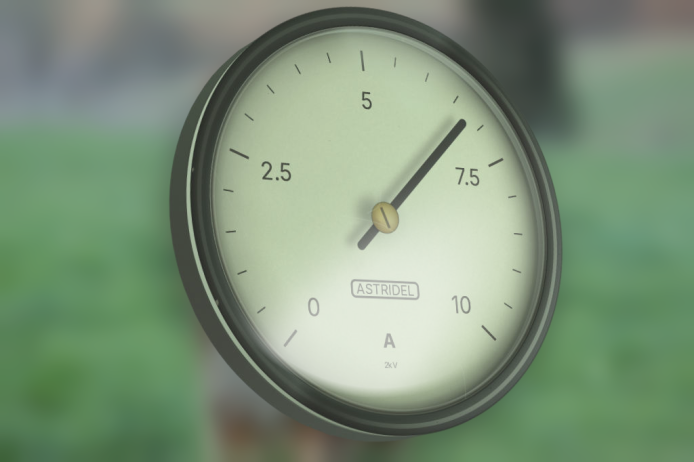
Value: 6.75A
